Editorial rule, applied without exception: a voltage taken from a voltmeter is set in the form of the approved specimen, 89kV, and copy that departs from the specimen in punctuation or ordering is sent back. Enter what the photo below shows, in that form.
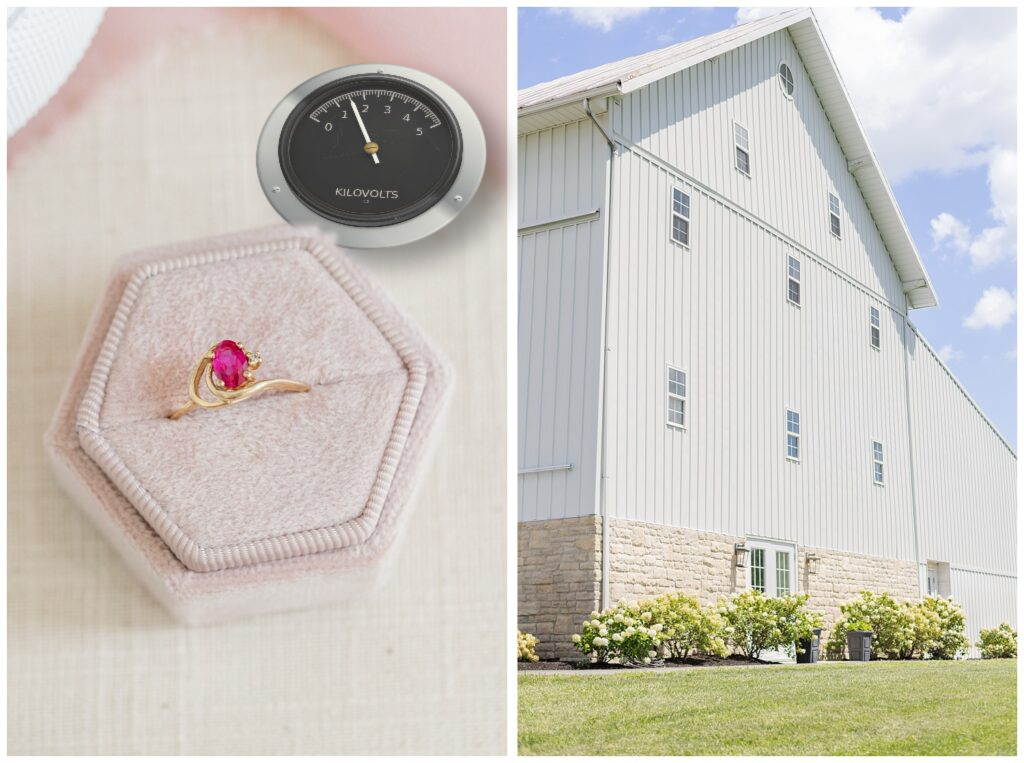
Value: 1.5kV
